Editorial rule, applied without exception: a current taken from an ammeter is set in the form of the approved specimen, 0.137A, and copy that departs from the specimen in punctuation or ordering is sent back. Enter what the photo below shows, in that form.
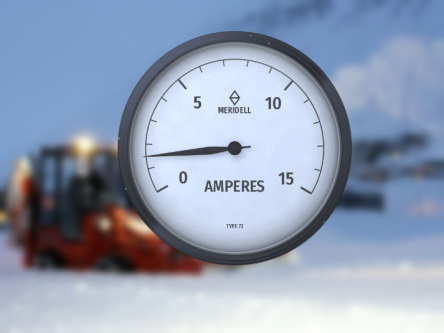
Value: 1.5A
